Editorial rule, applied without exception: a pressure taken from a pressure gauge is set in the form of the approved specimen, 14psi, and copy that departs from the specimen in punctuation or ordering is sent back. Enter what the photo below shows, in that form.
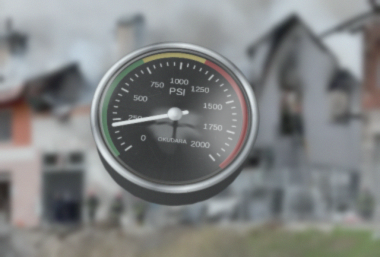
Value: 200psi
